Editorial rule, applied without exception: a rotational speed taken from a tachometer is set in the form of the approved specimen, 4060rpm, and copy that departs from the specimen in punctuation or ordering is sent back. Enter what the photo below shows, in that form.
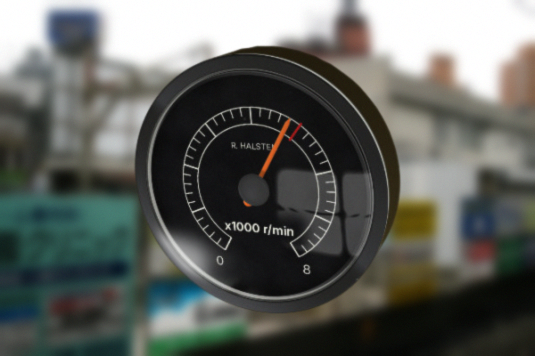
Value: 4800rpm
